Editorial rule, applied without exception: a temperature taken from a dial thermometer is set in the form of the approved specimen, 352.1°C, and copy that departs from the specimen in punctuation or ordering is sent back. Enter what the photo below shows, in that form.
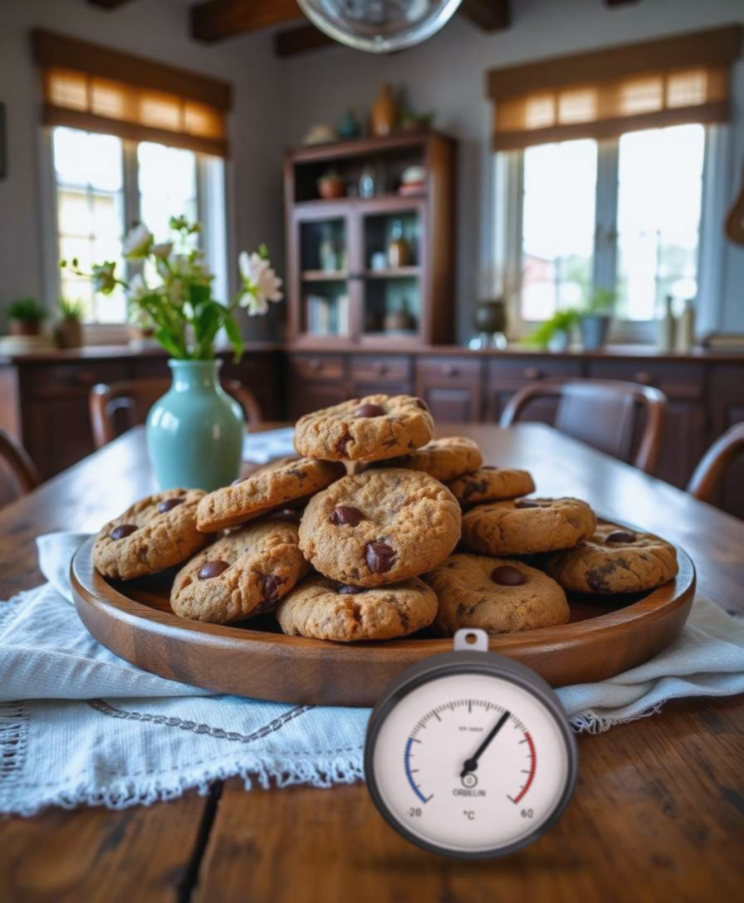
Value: 30°C
